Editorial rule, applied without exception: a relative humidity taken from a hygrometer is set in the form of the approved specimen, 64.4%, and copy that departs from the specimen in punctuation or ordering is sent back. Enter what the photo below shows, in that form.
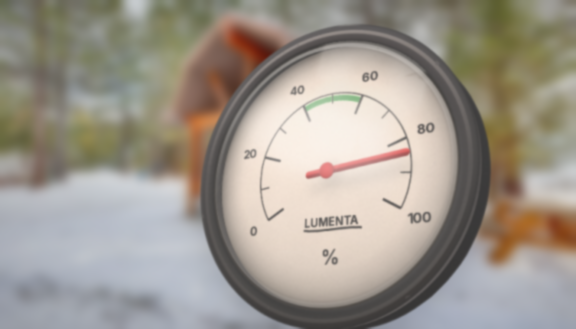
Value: 85%
